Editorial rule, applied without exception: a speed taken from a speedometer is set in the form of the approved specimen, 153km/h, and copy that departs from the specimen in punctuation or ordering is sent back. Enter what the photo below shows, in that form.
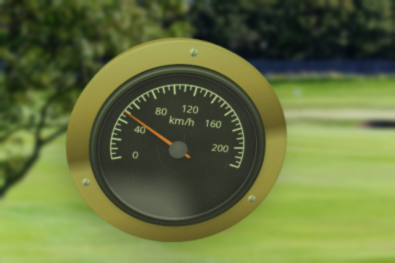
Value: 50km/h
